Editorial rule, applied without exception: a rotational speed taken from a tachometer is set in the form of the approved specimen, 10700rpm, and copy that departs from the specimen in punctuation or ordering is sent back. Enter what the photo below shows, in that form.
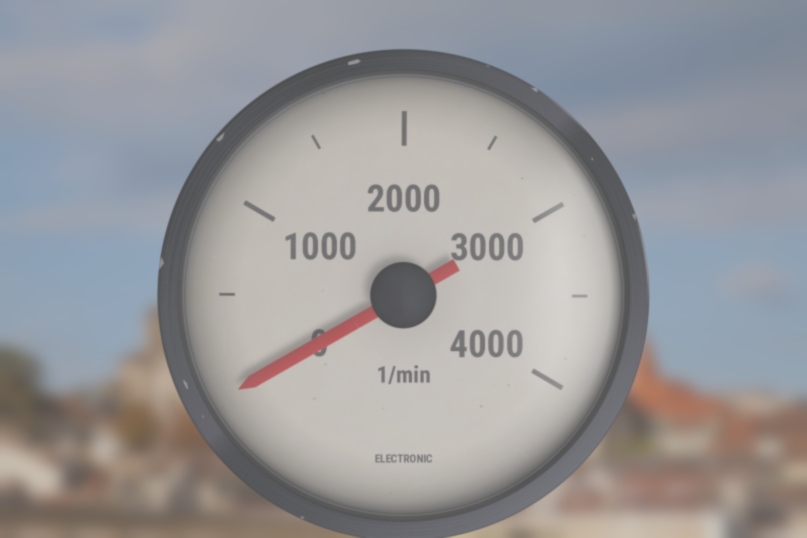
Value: 0rpm
